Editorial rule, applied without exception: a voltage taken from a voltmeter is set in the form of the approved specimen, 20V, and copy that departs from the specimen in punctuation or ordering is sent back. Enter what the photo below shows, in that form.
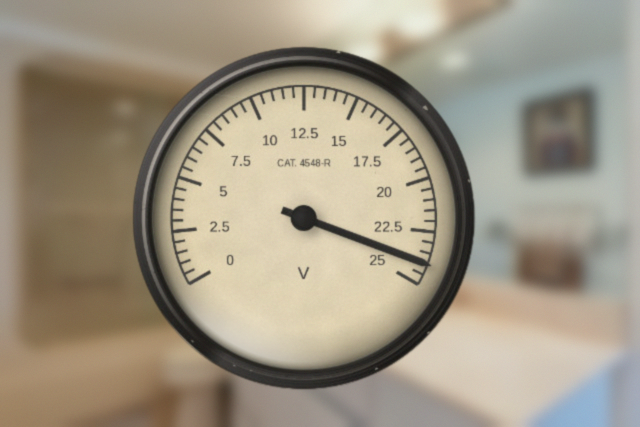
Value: 24V
